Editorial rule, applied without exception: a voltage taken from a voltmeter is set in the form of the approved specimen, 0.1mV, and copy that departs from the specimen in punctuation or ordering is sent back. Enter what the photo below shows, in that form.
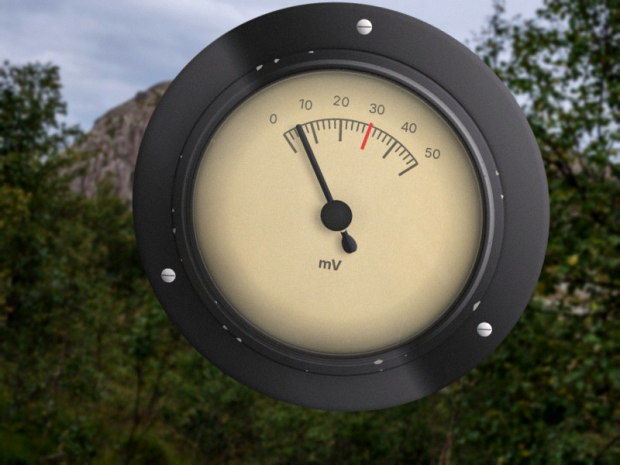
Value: 6mV
